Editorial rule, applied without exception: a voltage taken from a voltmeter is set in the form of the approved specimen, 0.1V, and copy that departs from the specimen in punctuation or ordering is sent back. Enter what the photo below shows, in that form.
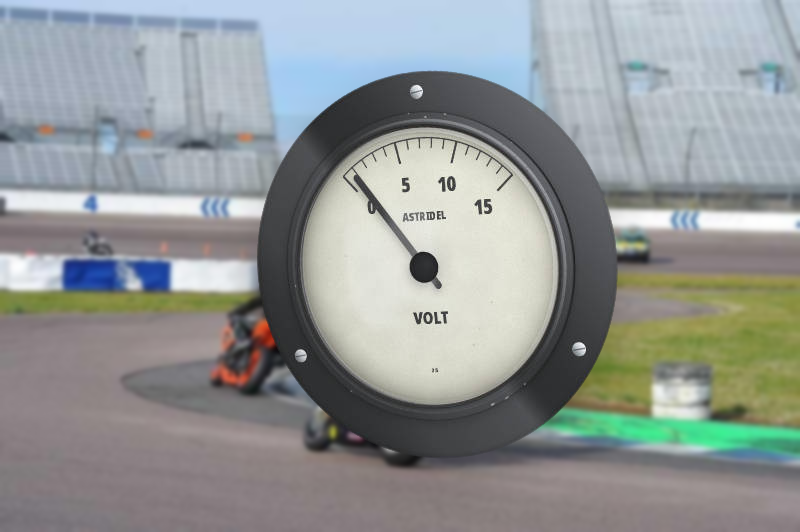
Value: 1V
